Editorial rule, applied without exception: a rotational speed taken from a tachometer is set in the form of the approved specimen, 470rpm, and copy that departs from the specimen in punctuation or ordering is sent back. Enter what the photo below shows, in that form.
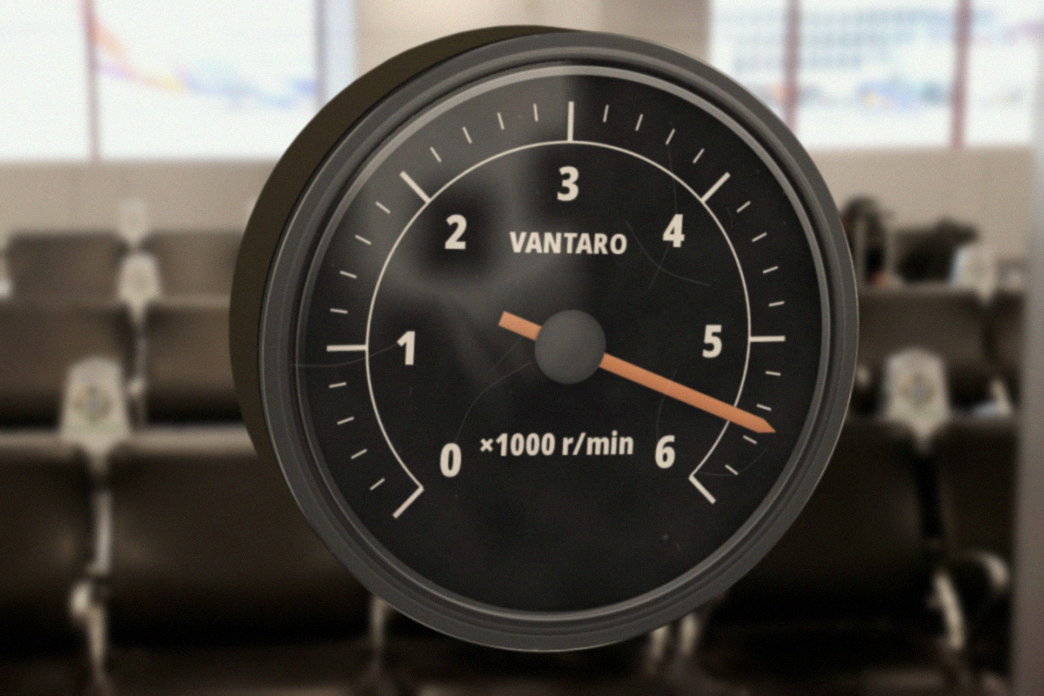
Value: 5500rpm
